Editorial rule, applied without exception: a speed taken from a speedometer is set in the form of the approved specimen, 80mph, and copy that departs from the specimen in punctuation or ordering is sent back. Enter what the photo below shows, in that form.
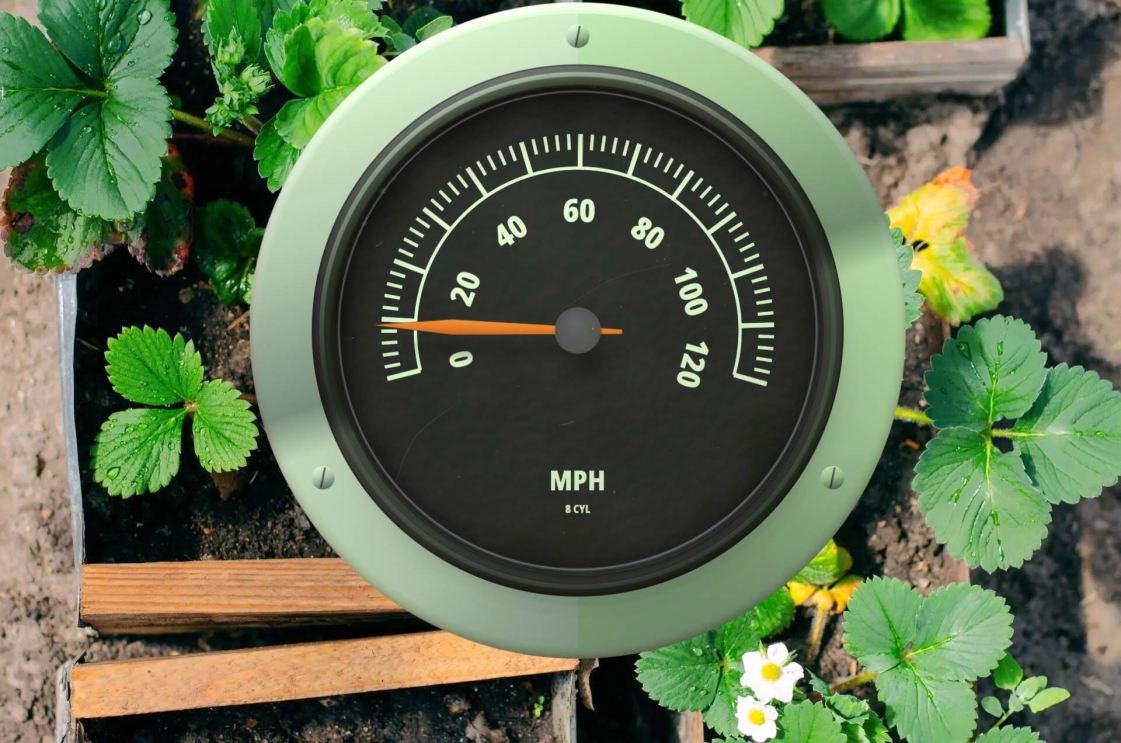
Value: 9mph
